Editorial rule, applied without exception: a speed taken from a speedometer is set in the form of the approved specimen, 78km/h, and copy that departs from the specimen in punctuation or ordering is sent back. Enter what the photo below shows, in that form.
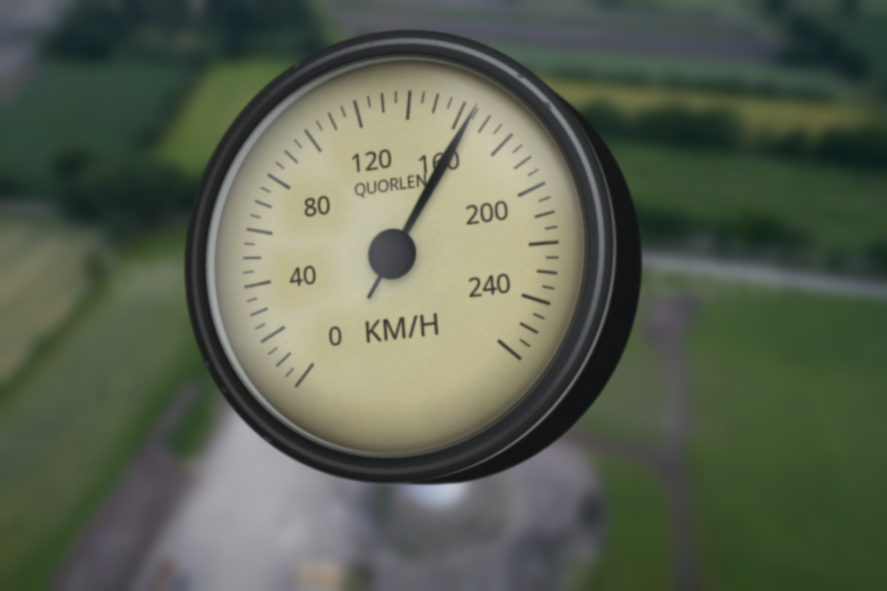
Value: 165km/h
